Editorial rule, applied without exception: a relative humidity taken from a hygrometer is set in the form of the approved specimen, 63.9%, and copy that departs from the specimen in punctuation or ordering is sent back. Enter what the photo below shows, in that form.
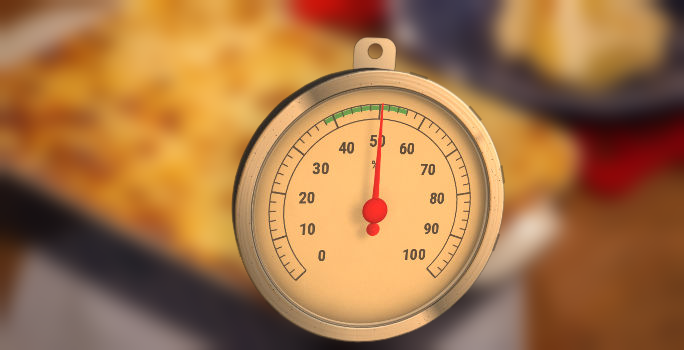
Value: 50%
